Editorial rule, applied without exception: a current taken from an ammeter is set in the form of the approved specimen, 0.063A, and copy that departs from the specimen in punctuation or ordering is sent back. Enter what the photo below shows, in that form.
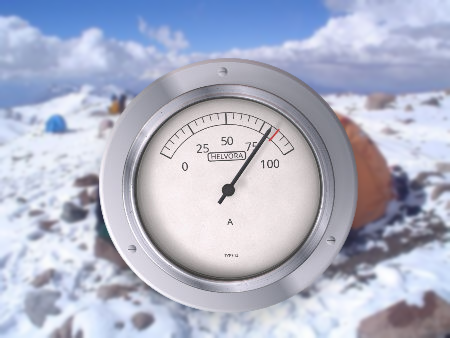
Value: 80A
